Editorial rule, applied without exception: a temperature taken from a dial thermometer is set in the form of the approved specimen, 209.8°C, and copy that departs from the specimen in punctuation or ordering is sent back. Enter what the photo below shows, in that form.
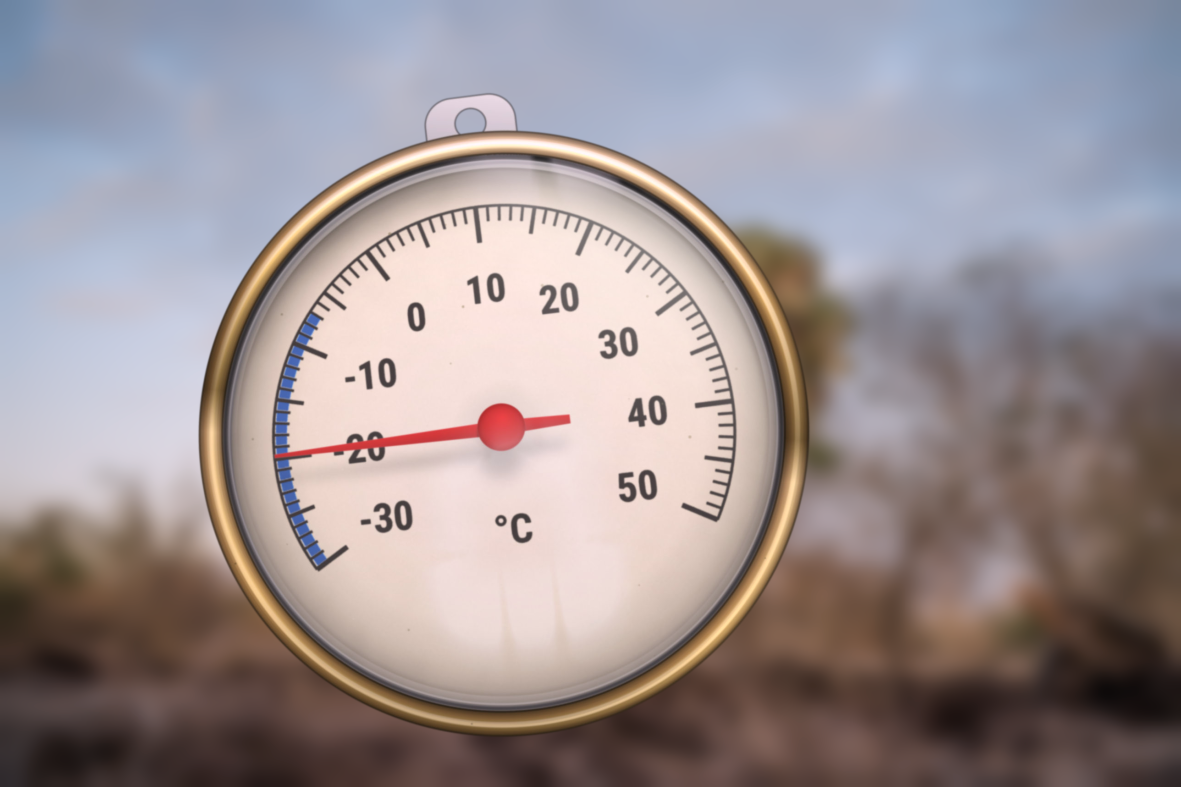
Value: -20°C
